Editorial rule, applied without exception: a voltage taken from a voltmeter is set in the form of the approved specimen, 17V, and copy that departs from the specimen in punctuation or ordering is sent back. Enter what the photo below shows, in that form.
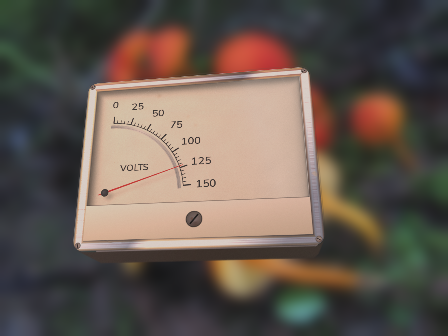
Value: 125V
